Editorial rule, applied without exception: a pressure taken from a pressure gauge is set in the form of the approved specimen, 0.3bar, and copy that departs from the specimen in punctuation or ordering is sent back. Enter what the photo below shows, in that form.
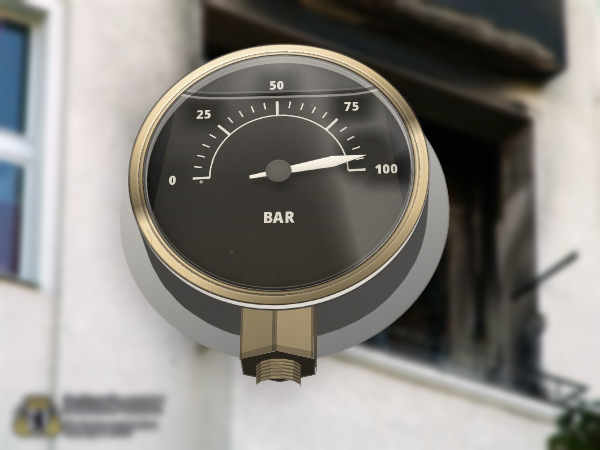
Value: 95bar
